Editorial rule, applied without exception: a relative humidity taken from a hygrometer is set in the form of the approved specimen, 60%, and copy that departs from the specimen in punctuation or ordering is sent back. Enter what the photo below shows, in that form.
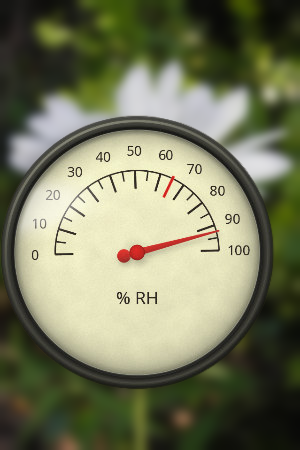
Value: 92.5%
